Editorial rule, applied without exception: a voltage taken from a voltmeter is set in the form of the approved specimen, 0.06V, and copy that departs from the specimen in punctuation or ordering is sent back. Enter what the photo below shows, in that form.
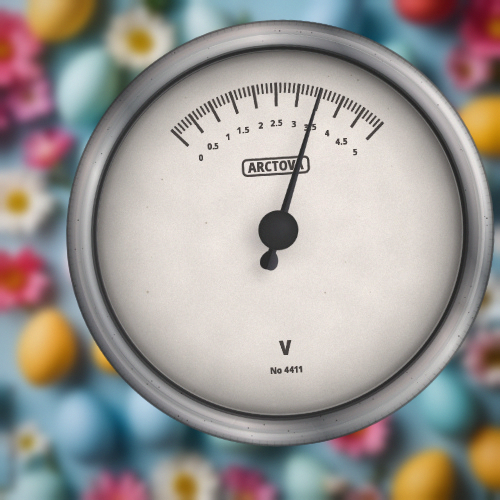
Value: 3.5V
